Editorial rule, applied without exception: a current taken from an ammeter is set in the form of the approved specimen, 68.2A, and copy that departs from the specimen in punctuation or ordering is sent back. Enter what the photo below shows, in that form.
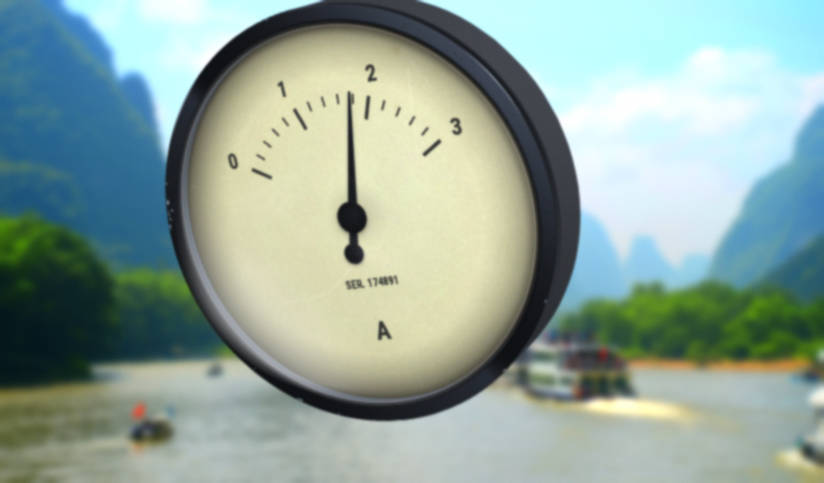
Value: 1.8A
